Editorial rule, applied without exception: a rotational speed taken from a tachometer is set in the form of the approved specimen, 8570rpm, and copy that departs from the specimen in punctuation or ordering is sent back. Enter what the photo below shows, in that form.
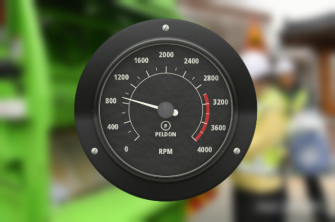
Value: 900rpm
